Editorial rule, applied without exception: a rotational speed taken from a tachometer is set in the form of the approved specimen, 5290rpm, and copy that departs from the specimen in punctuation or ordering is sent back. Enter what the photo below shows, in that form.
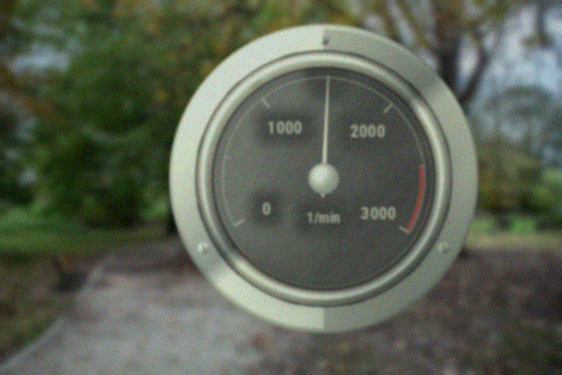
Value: 1500rpm
